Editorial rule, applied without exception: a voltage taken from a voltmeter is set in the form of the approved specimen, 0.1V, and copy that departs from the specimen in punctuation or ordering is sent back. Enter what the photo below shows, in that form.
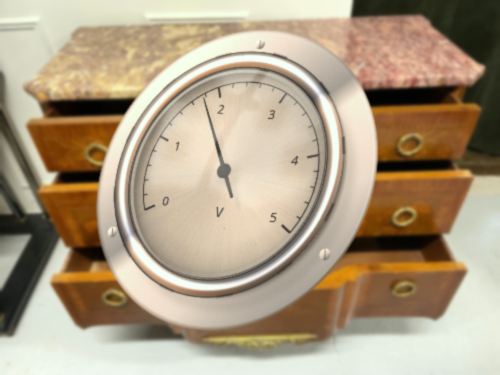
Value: 1.8V
